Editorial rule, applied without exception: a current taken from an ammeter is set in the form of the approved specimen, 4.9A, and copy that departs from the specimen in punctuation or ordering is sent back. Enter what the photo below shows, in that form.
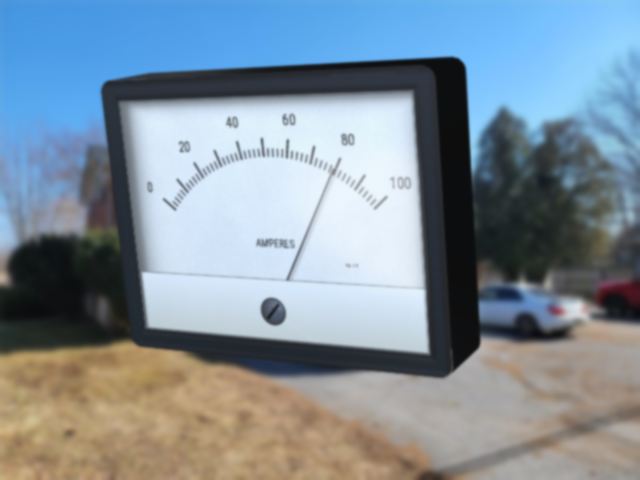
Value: 80A
